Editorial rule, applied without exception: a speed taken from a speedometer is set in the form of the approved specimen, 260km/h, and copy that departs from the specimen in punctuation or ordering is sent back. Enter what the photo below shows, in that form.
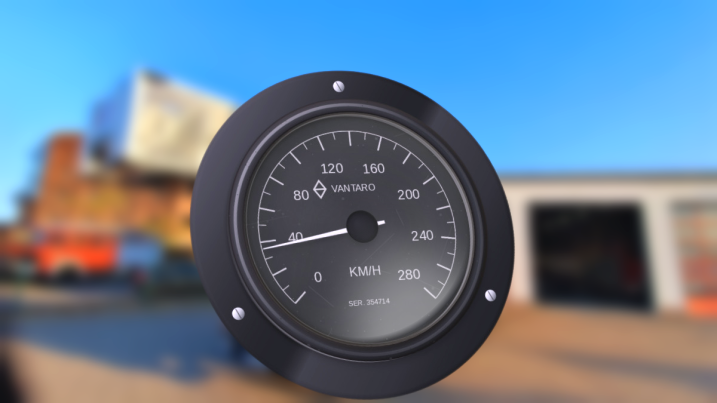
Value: 35km/h
